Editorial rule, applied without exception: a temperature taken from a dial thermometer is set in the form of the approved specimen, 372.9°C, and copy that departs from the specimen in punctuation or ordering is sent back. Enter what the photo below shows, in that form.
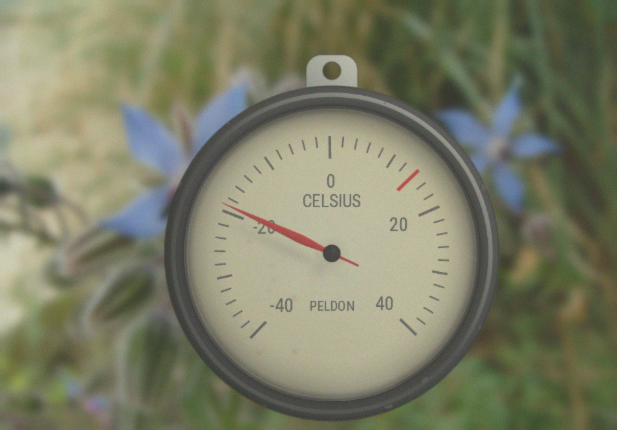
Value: -19°C
